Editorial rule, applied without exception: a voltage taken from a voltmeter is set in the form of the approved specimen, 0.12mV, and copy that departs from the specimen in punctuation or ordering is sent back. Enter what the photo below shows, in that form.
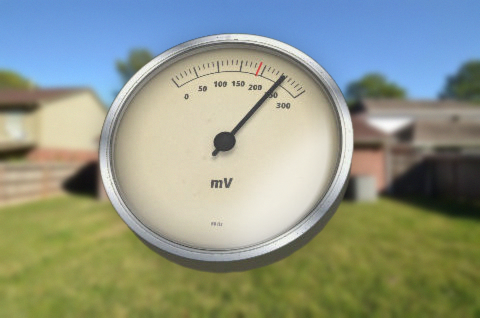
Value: 250mV
